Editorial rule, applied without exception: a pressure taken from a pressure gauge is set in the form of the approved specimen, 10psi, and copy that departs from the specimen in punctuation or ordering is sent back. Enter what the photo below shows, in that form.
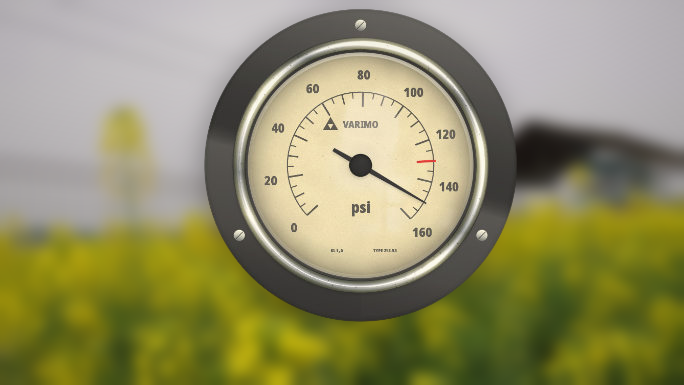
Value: 150psi
